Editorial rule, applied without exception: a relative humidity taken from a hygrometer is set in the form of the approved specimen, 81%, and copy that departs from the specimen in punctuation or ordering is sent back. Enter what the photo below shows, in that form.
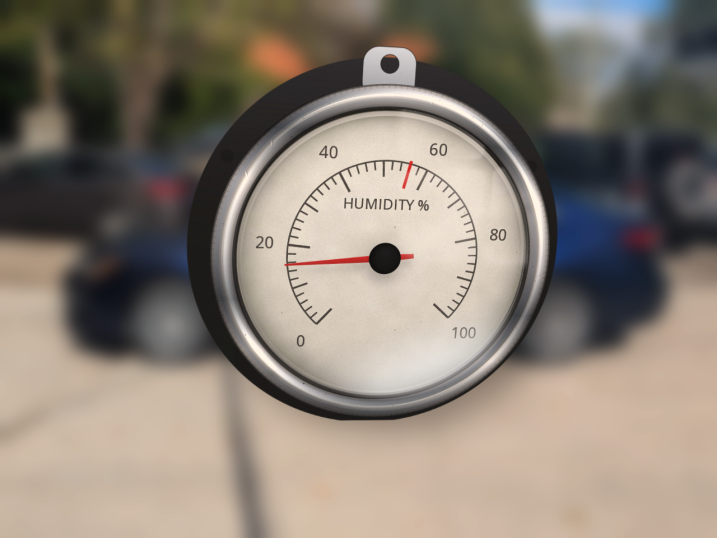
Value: 16%
